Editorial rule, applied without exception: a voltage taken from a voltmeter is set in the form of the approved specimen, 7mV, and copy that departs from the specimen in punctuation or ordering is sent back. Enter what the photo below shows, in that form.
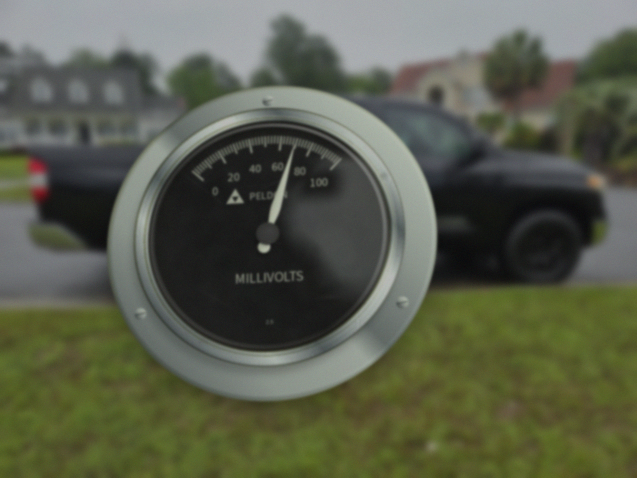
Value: 70mV
